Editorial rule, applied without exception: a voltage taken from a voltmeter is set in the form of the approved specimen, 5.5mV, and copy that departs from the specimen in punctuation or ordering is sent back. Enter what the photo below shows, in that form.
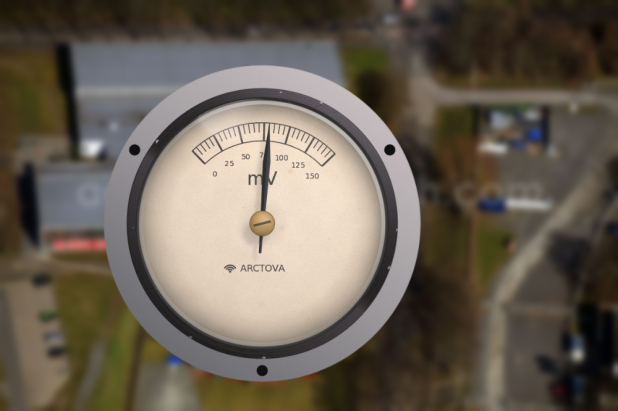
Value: 80mV
